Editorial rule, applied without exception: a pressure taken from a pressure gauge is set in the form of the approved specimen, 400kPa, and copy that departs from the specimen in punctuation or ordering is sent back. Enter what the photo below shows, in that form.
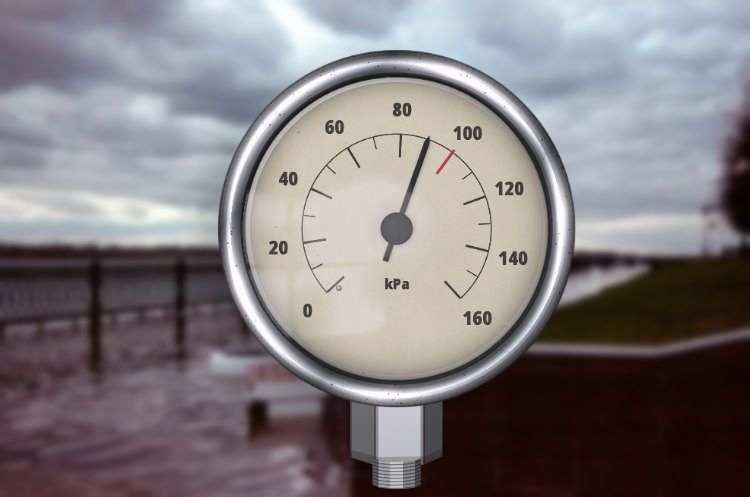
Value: 90kPa
